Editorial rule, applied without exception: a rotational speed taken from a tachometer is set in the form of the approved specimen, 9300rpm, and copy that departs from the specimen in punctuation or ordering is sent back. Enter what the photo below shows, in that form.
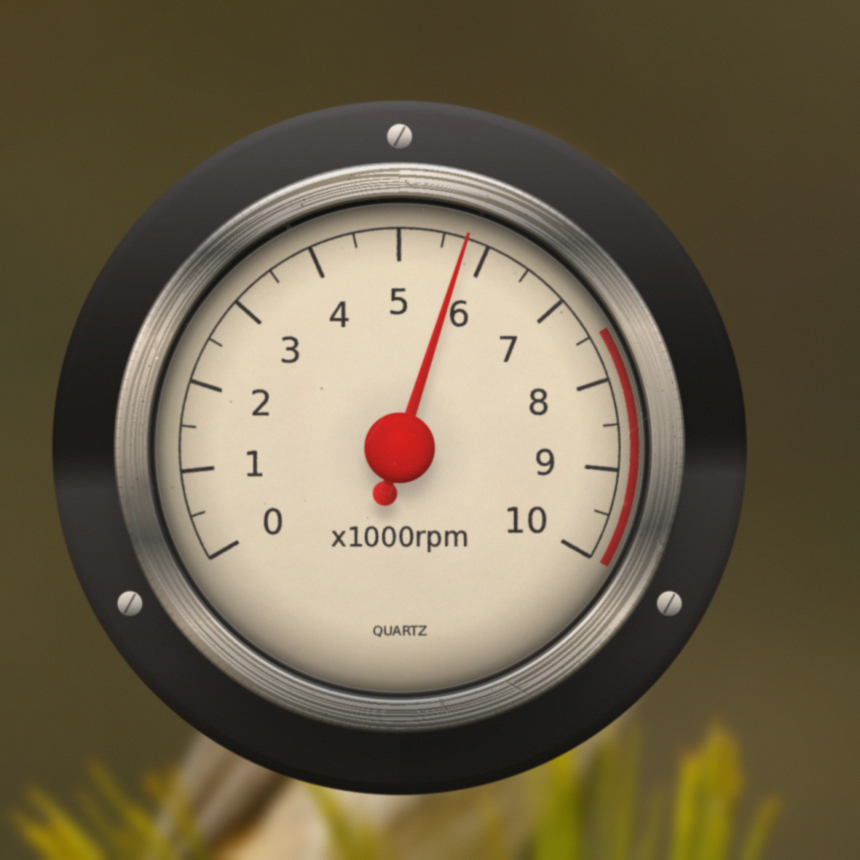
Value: 5750rpm
